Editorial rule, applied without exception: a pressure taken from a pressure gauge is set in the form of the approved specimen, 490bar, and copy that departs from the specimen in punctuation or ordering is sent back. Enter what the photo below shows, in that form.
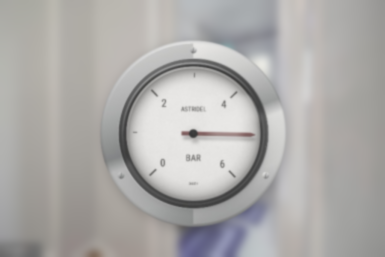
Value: 5bar
